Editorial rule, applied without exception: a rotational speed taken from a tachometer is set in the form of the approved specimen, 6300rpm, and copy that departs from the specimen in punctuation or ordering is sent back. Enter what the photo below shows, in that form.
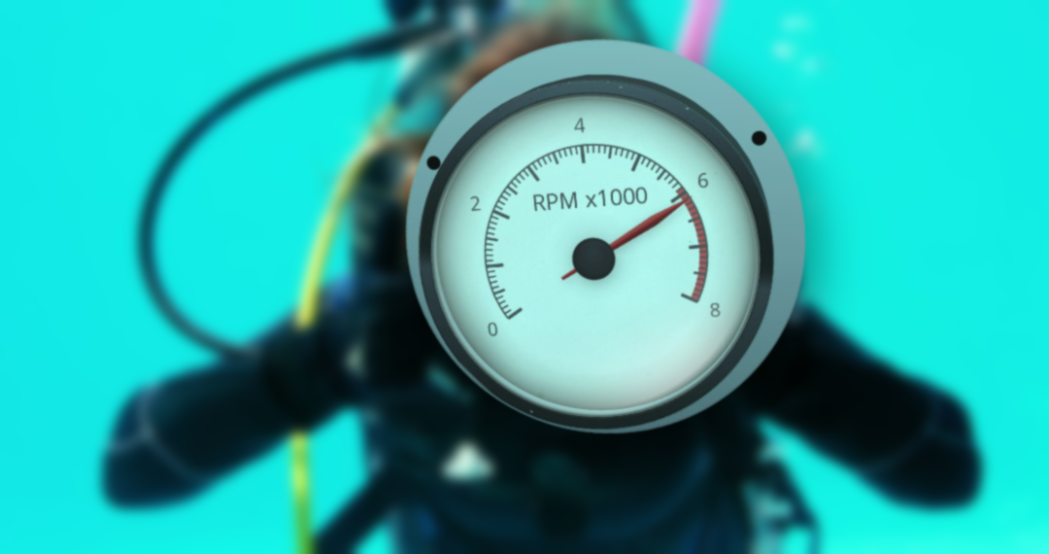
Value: 6100rpm
